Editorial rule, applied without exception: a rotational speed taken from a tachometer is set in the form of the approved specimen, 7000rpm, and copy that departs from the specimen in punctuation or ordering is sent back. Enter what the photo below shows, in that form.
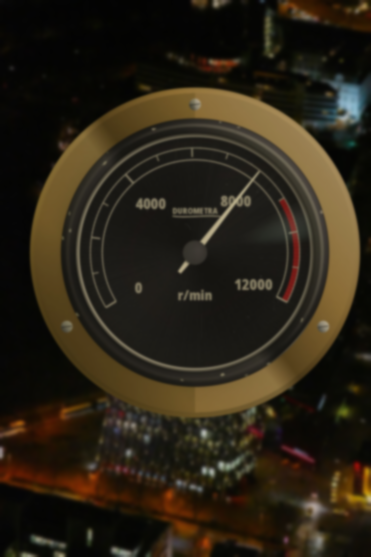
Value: 8000rpm
